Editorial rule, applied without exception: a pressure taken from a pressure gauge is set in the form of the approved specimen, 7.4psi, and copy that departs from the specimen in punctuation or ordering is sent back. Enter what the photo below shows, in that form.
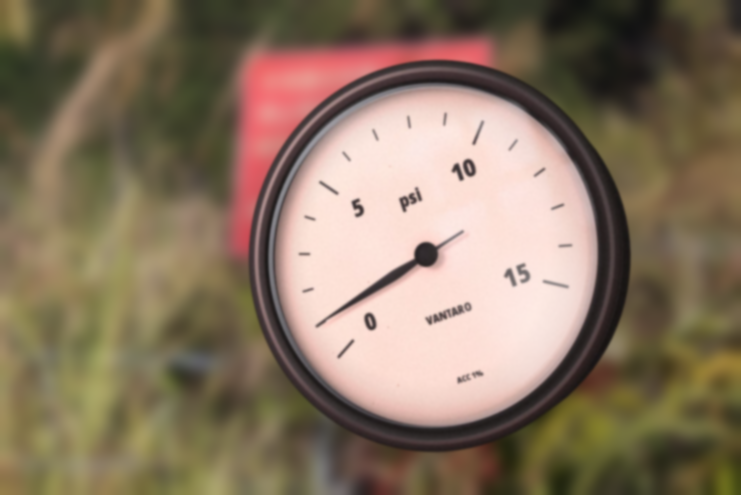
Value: 1psi
